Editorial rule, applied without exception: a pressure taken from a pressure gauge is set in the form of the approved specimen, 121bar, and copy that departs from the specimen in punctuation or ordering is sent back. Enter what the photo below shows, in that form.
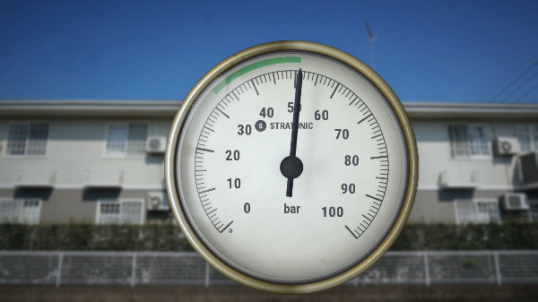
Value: 51bar
